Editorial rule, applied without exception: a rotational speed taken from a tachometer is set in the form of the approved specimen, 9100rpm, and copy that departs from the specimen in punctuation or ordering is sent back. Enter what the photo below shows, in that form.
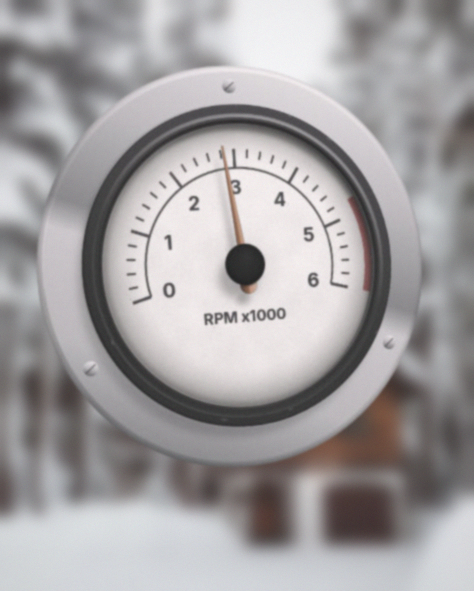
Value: 2800rpm
